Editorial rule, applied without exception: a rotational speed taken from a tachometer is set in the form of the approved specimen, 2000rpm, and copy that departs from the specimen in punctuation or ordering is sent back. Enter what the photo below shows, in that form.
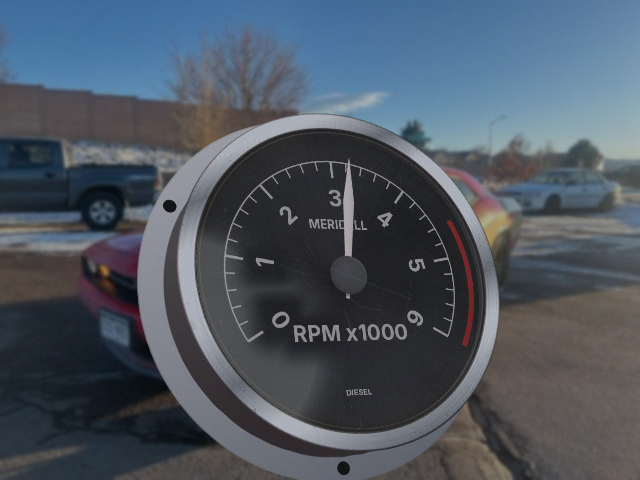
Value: 3200rpm
